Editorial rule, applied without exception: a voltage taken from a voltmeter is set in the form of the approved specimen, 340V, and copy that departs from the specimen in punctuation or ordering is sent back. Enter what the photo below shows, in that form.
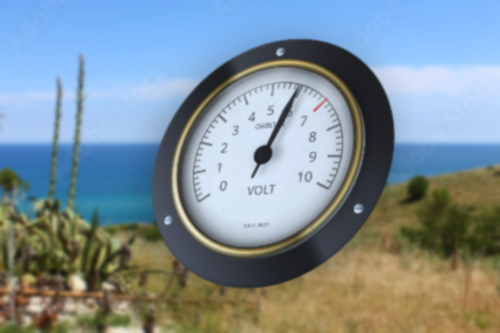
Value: 6V
